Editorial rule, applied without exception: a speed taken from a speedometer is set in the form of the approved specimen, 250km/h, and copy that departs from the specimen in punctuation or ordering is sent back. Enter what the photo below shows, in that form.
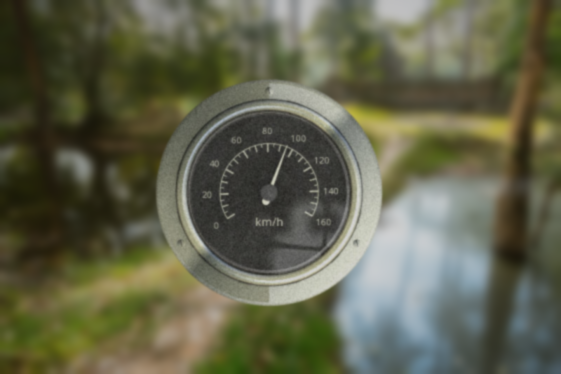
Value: 95km/h
